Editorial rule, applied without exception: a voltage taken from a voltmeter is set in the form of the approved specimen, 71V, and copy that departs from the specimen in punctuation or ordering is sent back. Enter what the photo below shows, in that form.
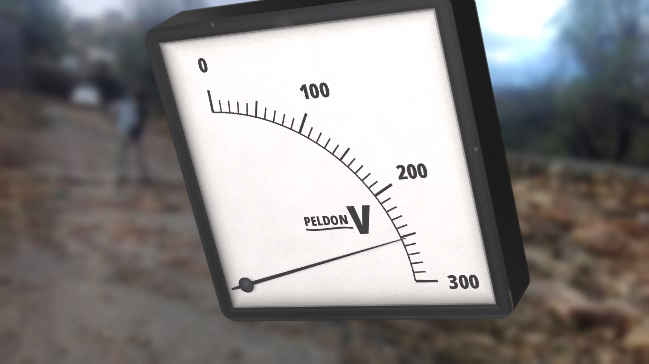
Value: 250V
